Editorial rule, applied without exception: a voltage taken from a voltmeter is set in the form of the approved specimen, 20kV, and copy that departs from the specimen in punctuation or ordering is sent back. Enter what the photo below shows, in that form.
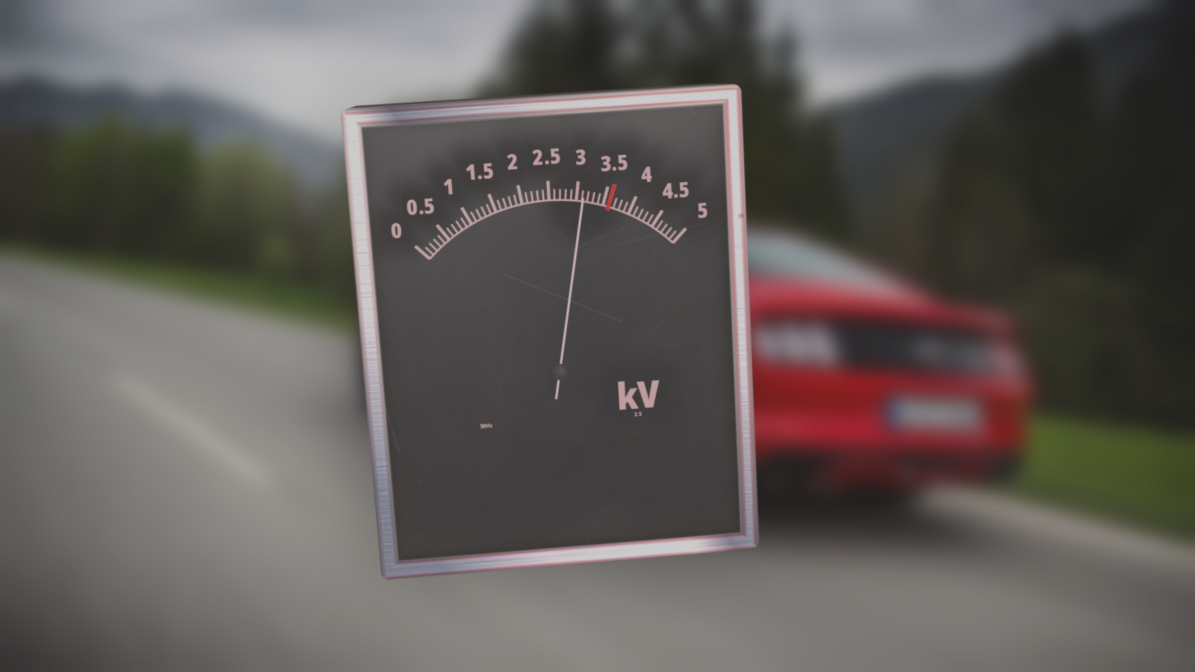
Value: 3.1kV
